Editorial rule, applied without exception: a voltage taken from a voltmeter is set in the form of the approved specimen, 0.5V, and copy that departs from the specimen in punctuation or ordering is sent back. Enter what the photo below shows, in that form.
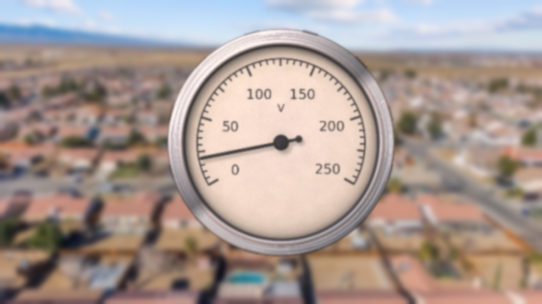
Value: 20V
